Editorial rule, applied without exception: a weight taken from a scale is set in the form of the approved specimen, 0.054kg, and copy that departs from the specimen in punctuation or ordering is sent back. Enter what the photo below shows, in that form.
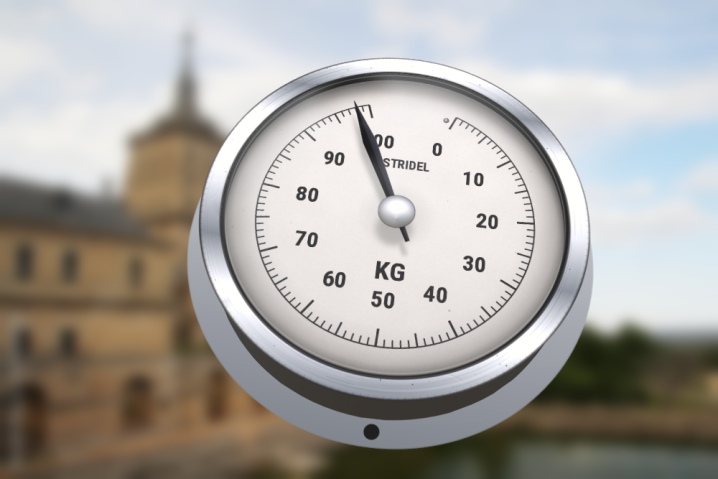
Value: 98kg
